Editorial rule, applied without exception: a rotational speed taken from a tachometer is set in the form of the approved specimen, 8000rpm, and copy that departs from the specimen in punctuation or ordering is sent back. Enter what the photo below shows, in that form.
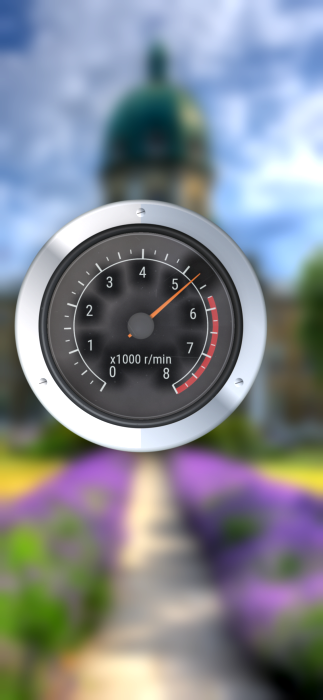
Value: 5250rpm
